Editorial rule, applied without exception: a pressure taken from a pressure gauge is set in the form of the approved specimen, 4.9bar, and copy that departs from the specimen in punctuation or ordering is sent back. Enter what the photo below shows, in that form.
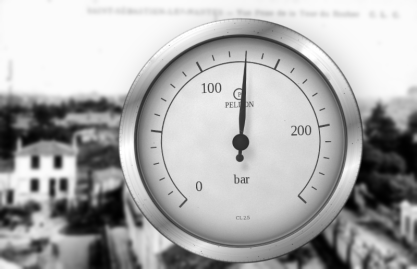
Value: 130bar
